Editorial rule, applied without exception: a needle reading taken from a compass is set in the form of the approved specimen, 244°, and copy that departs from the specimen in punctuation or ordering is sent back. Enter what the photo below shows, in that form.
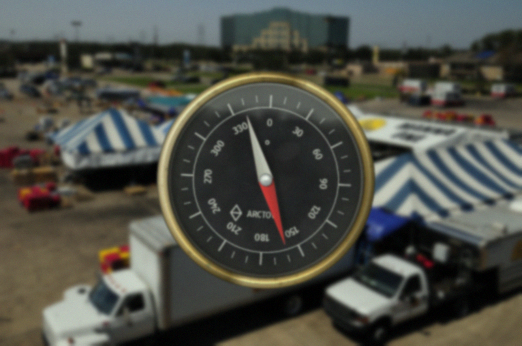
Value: 160°
